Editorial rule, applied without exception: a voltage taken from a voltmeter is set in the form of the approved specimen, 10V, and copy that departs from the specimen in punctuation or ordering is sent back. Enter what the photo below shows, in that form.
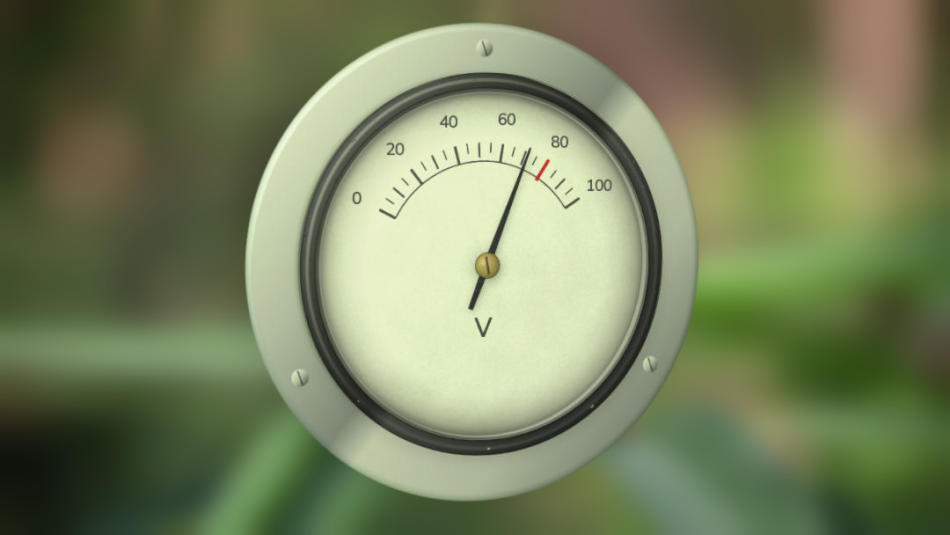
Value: 70V
